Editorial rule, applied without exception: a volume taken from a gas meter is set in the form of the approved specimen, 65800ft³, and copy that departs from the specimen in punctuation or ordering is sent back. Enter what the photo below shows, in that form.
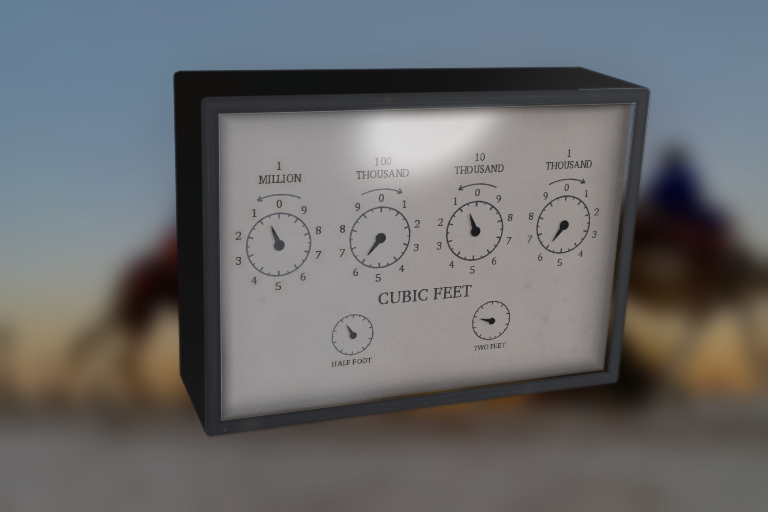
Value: 60600ft³
